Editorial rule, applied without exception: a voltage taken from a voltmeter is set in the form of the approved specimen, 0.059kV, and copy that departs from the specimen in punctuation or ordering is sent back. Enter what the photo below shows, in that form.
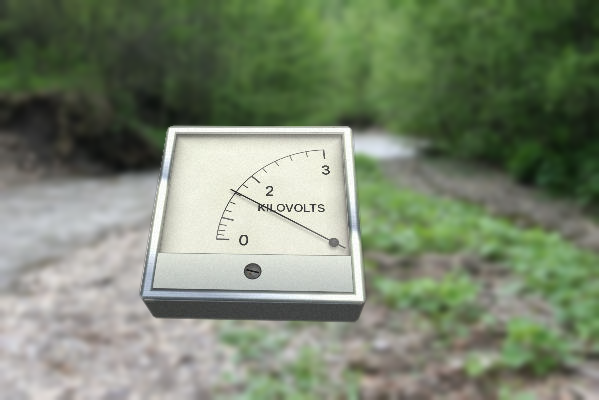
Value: 1.6kV
